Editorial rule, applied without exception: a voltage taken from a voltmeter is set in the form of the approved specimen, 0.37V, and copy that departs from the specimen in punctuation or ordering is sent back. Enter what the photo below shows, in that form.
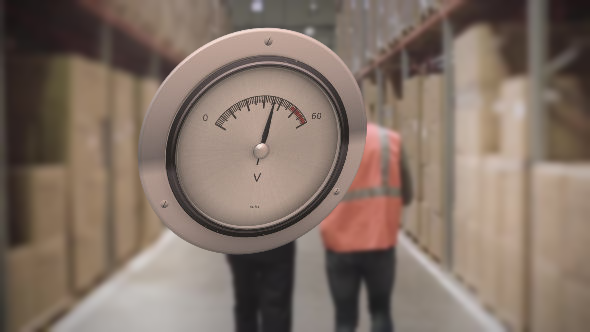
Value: 35V
